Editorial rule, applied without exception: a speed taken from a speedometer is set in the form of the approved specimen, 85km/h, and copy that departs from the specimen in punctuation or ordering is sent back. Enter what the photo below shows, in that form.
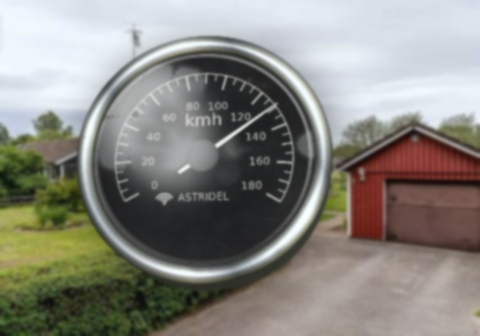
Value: 130km/h
